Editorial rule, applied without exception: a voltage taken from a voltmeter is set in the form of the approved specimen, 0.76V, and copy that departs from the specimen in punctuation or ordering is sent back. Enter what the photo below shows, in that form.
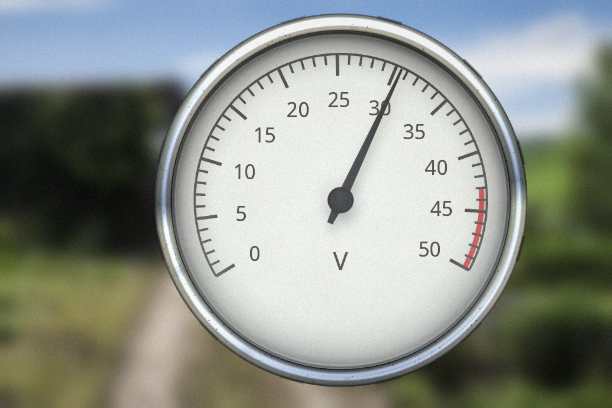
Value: 30.5V
